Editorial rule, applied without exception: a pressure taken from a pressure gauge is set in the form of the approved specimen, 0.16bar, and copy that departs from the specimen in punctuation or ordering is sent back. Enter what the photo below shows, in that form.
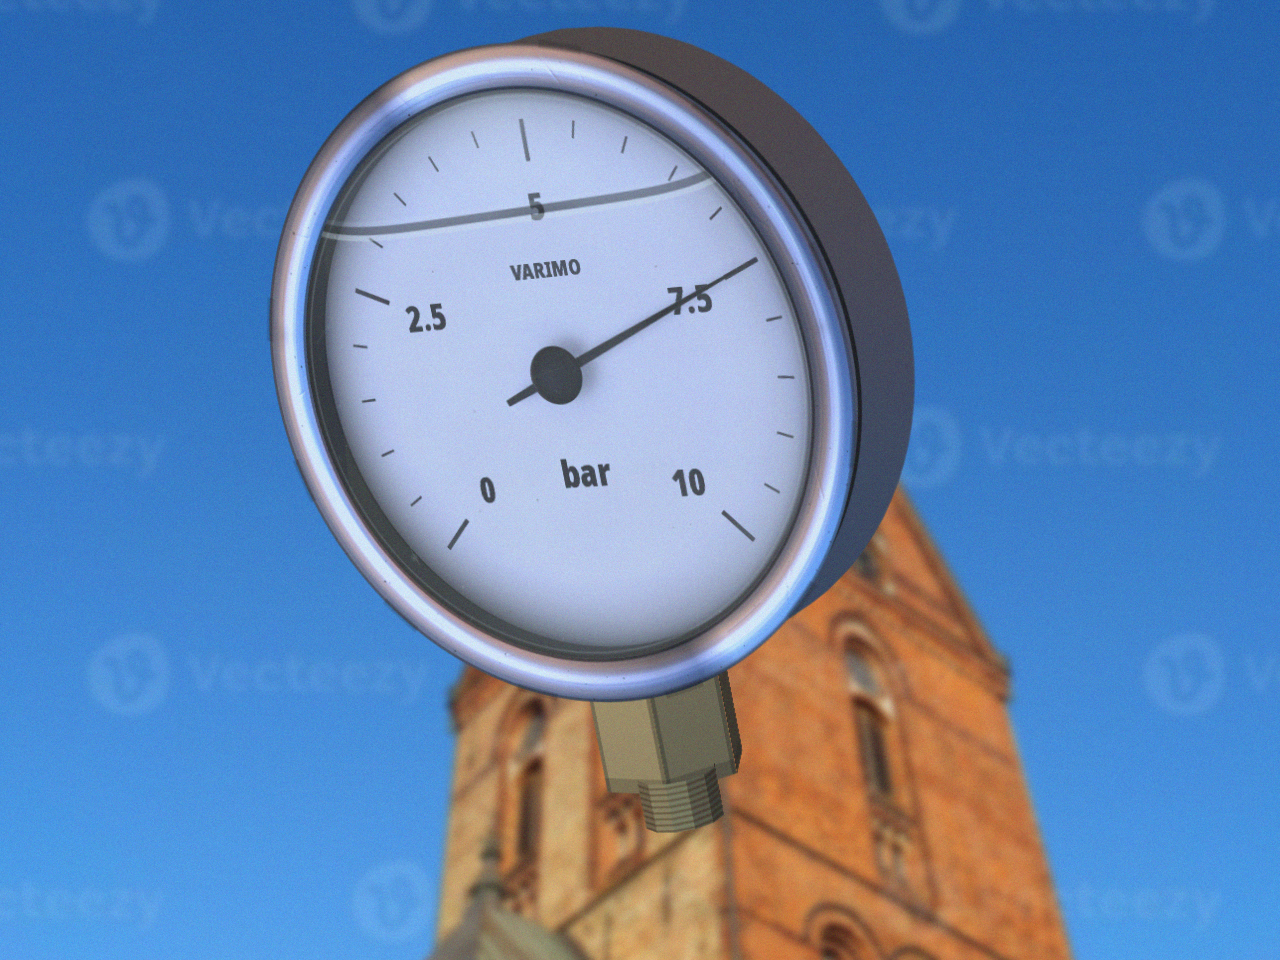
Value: 7.5bar
